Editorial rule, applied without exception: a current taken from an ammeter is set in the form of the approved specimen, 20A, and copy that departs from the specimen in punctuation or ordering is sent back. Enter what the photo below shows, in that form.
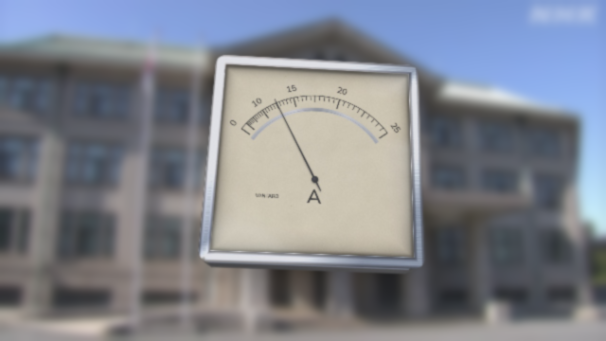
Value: 12.5A
